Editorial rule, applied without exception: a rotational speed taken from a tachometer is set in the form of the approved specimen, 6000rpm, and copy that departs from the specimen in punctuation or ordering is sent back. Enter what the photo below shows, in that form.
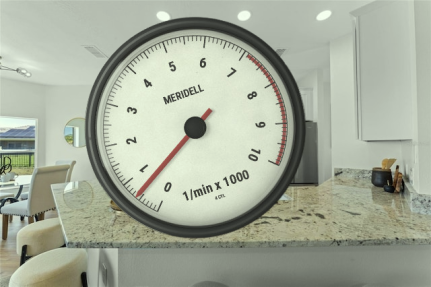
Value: 600rpm
